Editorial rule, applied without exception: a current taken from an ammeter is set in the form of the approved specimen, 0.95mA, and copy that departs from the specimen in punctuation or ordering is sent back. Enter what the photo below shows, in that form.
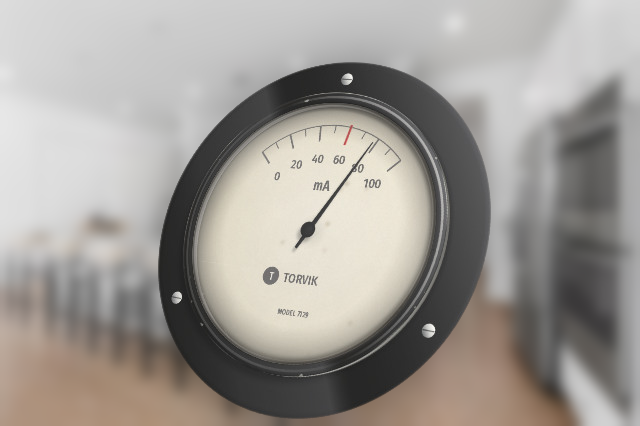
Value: 80mA
